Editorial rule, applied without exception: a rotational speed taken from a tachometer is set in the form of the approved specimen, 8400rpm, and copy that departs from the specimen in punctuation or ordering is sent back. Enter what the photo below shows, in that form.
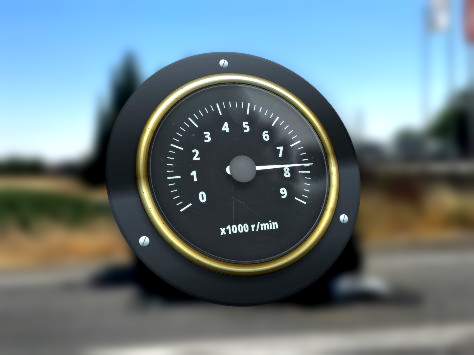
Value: 7800rpm
